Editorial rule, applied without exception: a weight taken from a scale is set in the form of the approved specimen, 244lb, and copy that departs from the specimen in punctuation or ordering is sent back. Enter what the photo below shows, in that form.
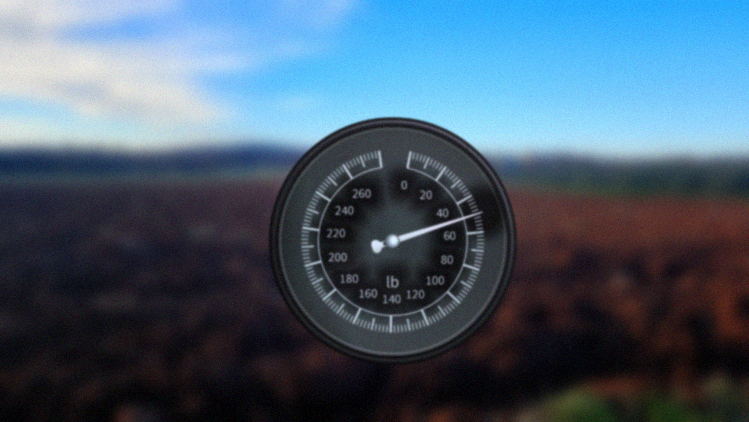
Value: 50lb
